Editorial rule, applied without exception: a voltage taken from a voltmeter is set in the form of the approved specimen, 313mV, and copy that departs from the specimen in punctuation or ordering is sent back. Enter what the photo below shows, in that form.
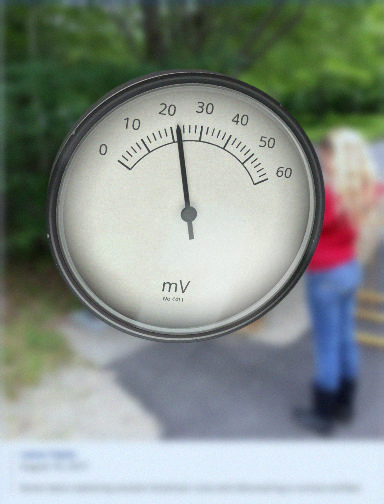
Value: 22mV
